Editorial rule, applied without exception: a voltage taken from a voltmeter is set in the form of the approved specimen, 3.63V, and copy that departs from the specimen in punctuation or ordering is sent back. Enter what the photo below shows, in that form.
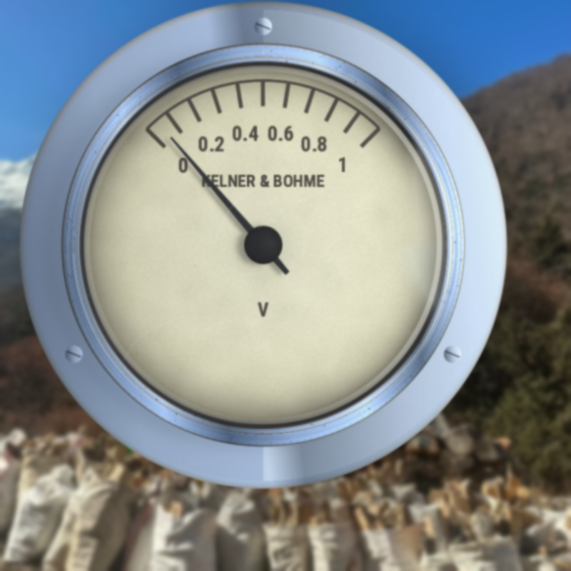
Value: 0.05V
